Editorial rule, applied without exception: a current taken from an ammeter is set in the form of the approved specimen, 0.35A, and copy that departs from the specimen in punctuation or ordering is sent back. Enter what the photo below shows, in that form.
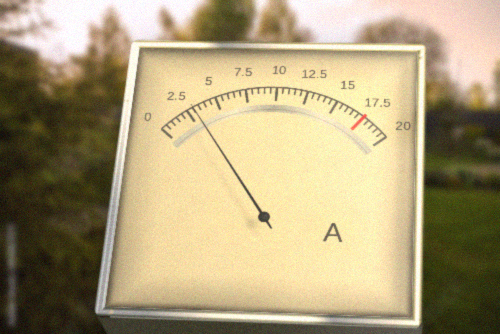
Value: 3A
